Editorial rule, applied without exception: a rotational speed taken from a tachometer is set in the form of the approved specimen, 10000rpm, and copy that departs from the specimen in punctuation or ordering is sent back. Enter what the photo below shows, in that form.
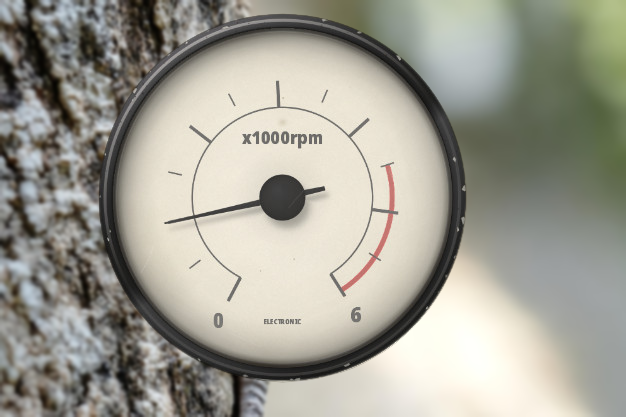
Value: 1000rpm
